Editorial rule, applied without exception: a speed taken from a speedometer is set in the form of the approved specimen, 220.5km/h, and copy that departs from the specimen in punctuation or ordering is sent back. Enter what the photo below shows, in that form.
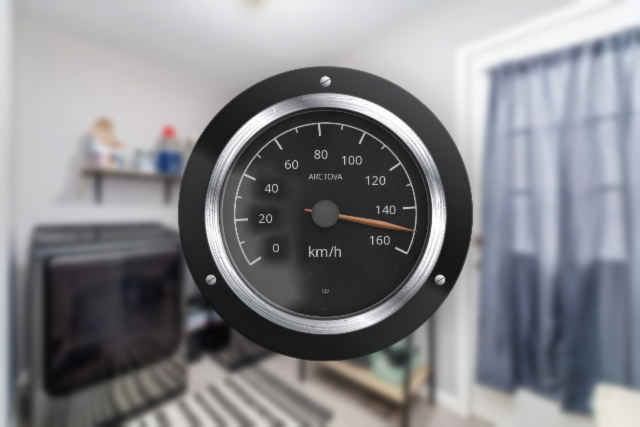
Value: 150km/h
